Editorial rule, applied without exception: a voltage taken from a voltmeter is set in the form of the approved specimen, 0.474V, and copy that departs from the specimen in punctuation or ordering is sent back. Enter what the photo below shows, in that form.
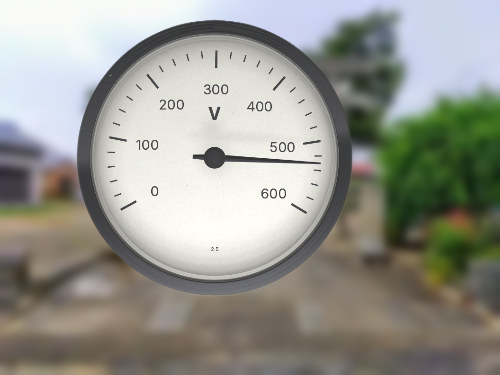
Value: 530V
